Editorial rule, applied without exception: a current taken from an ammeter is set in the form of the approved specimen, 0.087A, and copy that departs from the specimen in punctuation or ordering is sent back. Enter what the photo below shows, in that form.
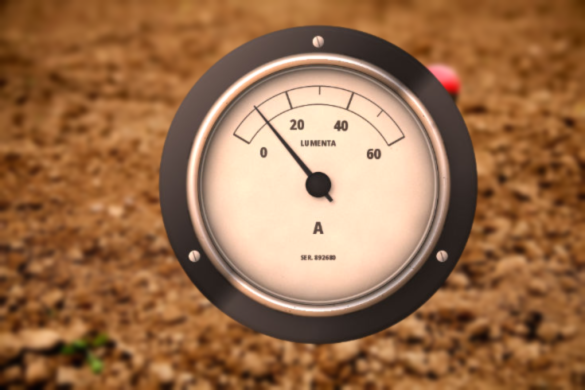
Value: 10A
